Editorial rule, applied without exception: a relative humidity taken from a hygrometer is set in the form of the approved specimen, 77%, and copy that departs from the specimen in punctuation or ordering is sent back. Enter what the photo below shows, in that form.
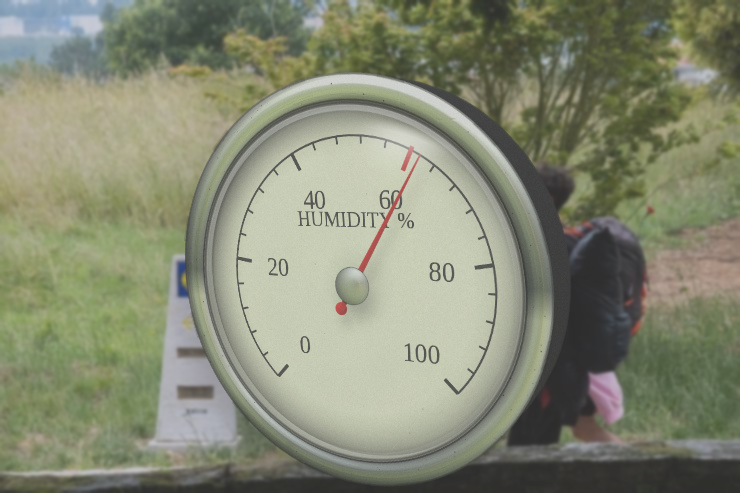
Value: 62%
